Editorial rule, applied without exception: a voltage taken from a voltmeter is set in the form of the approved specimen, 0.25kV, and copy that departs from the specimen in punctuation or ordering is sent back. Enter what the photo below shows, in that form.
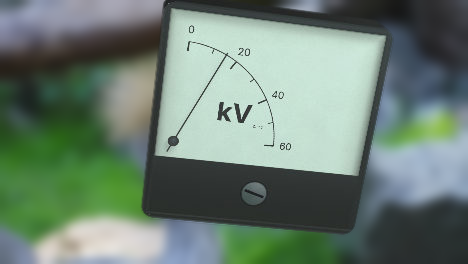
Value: 15kV
